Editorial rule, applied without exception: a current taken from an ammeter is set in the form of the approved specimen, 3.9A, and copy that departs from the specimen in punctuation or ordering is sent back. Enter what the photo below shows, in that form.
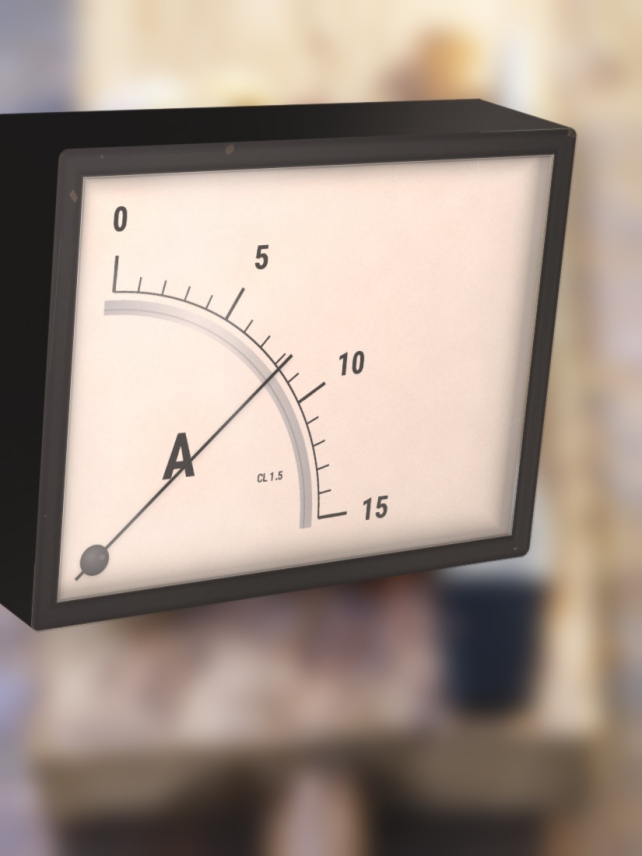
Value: 8A
